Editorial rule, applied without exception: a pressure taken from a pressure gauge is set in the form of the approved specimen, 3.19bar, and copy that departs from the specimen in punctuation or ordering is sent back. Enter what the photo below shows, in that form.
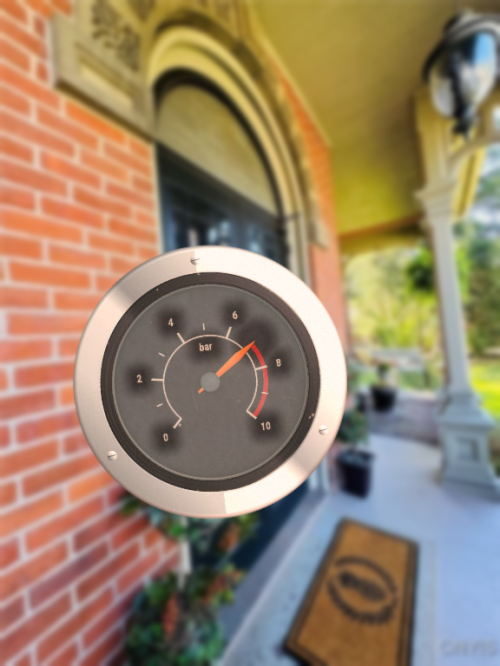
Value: 7bar
